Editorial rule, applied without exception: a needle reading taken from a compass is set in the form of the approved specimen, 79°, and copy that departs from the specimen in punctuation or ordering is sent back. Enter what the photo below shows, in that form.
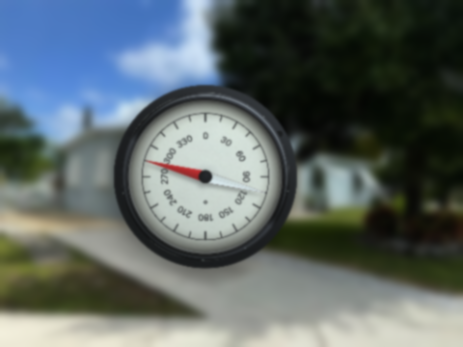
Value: 285°
